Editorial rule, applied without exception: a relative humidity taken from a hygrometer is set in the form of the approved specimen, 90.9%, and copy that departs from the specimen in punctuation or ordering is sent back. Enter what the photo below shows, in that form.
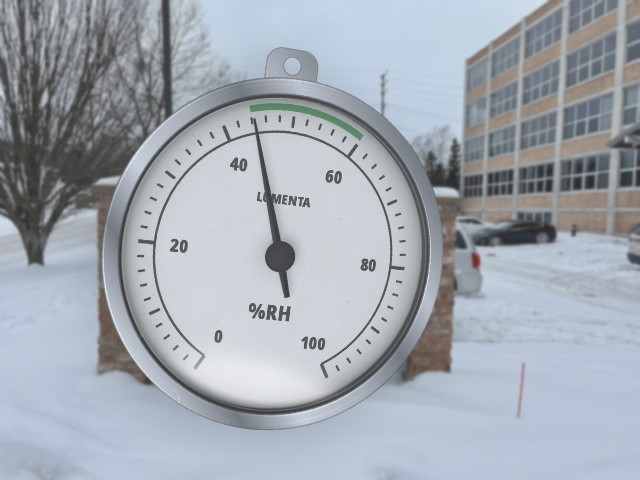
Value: 44%
